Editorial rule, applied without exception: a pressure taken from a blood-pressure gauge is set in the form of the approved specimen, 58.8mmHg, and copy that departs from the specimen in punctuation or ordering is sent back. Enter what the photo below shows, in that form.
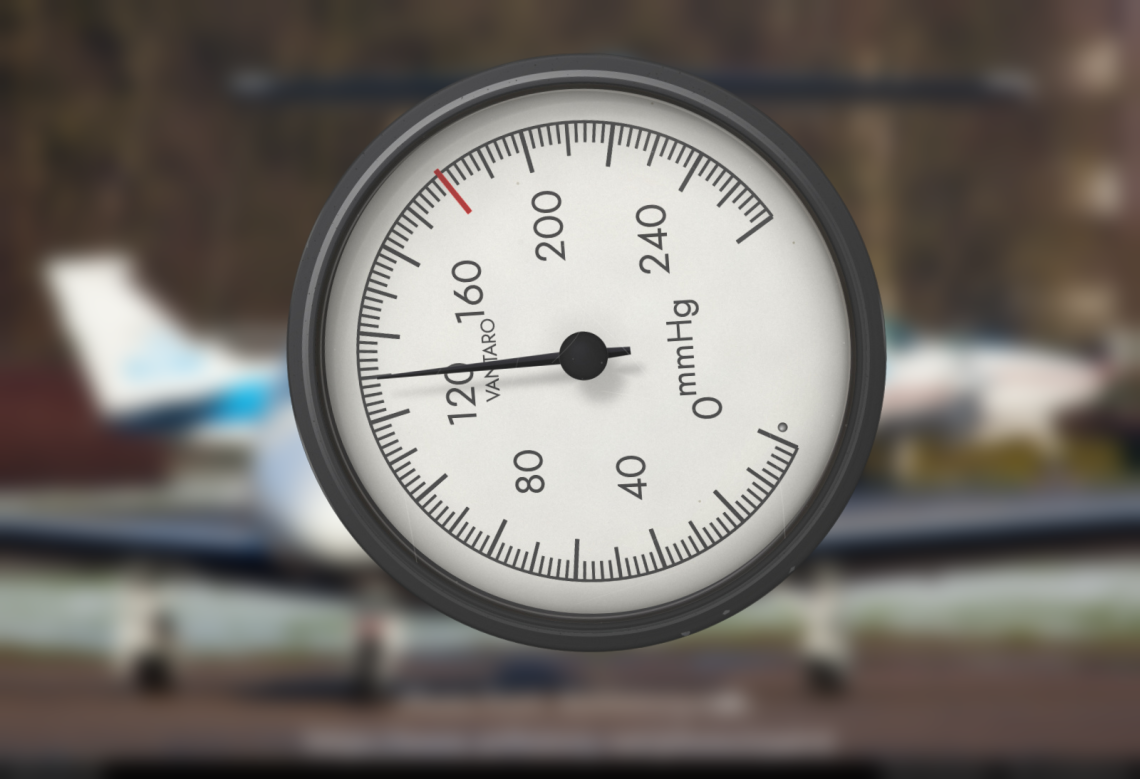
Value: 130mmHg
